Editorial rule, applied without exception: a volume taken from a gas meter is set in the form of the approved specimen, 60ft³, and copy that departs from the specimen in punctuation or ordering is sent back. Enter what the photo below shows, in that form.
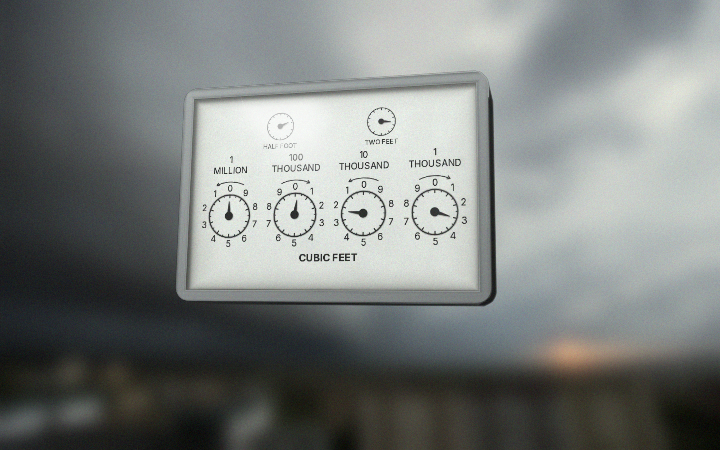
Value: 2300ft³
